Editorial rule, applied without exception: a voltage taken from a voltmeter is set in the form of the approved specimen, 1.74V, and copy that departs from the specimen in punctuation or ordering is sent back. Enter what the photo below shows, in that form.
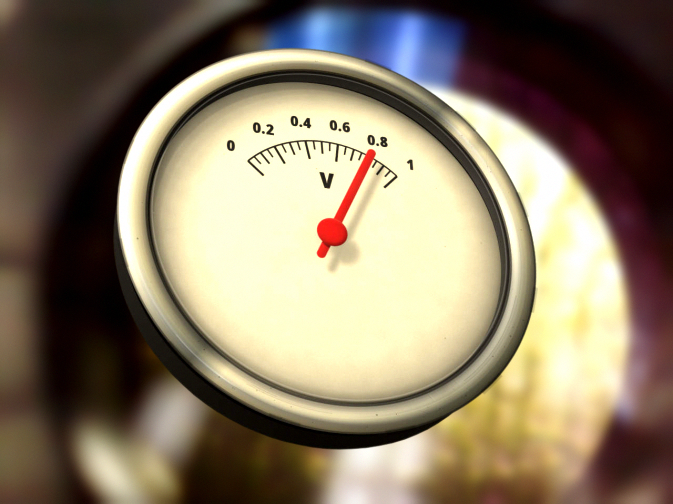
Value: 0.8V
